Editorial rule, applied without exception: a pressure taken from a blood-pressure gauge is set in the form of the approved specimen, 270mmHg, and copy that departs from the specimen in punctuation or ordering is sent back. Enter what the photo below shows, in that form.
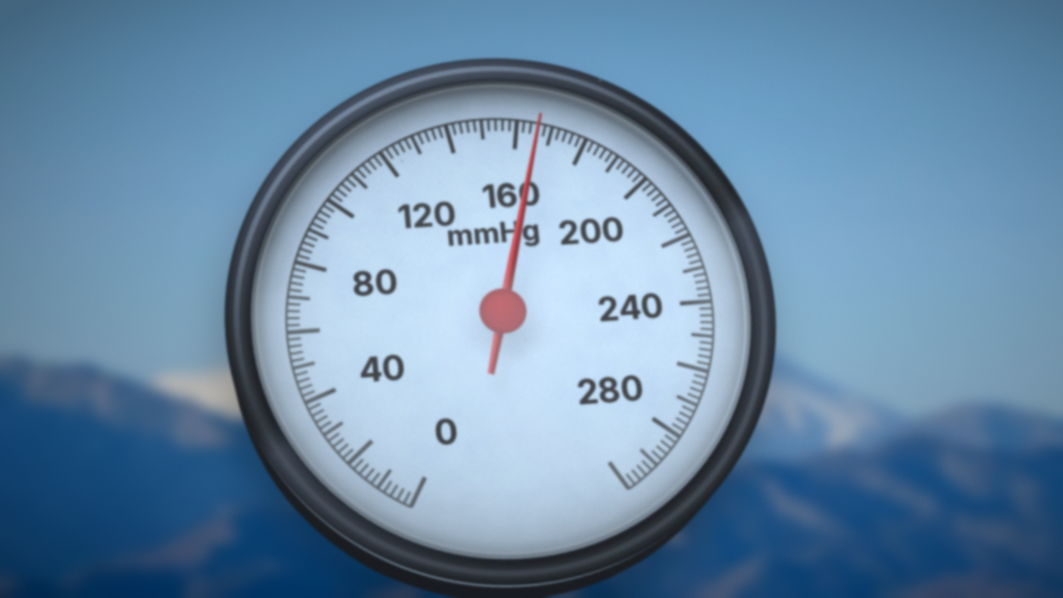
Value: 166mmHg
